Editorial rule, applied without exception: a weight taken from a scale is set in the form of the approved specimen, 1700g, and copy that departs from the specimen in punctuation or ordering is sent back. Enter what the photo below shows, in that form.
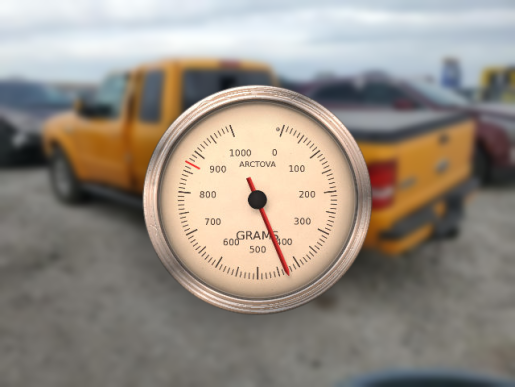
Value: 430g
